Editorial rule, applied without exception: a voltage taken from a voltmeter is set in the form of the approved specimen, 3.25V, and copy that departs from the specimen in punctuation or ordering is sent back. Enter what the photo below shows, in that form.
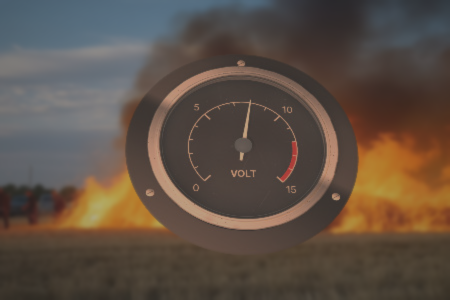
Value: 8V
